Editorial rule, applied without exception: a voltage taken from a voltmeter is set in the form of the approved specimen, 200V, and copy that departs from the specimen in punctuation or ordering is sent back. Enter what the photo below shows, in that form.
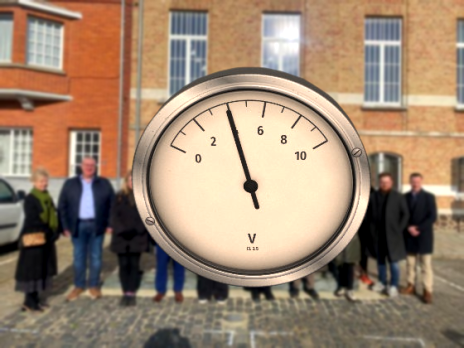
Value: 4V
